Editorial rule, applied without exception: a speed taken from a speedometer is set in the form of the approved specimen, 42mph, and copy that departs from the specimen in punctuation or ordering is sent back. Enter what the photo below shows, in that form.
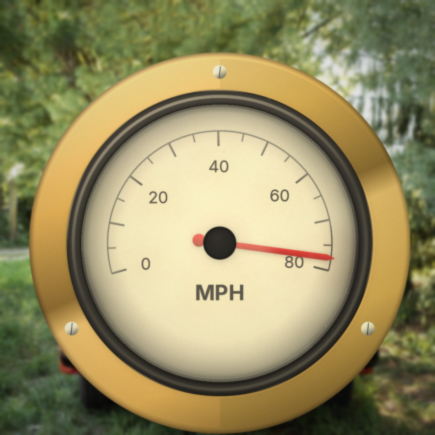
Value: 77.5mph
